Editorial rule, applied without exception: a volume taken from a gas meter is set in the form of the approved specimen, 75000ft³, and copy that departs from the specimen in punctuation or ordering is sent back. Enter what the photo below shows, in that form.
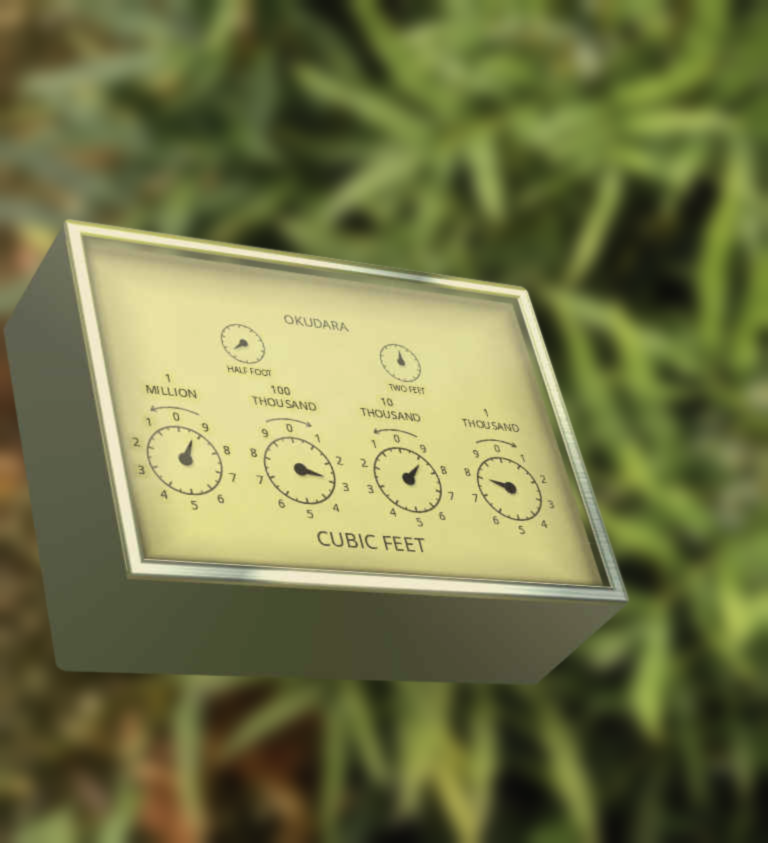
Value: 928800ft³
